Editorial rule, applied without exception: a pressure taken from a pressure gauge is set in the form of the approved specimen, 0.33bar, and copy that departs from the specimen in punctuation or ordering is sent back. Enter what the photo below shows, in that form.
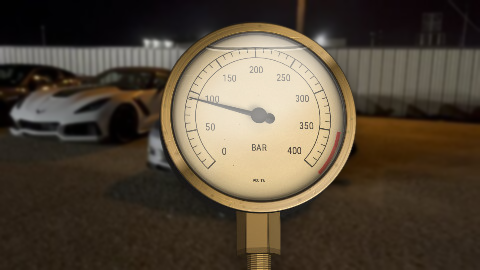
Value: 90bar
